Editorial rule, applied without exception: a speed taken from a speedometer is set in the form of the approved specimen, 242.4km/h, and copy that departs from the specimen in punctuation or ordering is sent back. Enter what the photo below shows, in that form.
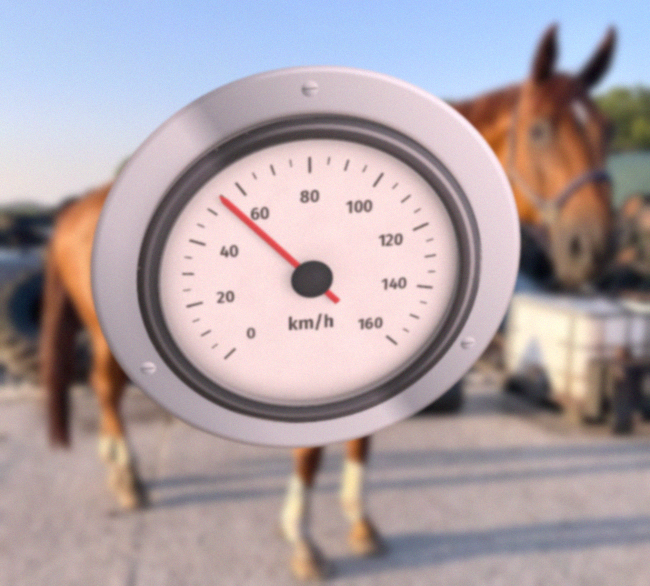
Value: 55km/h
